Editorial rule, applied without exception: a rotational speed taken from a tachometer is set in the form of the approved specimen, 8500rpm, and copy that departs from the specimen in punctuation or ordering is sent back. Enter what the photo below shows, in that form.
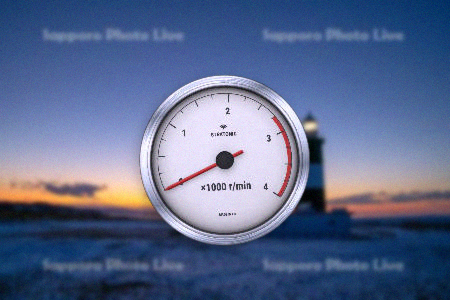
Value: 0rpm
